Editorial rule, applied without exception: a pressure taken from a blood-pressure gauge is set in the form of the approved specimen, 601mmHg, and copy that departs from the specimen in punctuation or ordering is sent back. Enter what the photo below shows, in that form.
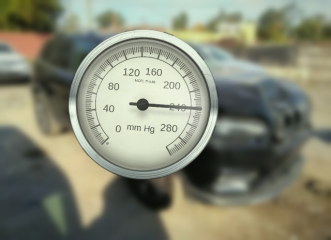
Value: 240mmHg
